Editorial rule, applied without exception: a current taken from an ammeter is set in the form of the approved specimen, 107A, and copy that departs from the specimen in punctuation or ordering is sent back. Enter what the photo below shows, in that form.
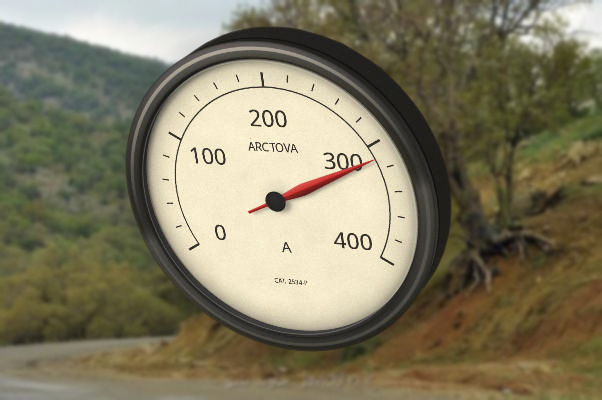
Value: 310A
